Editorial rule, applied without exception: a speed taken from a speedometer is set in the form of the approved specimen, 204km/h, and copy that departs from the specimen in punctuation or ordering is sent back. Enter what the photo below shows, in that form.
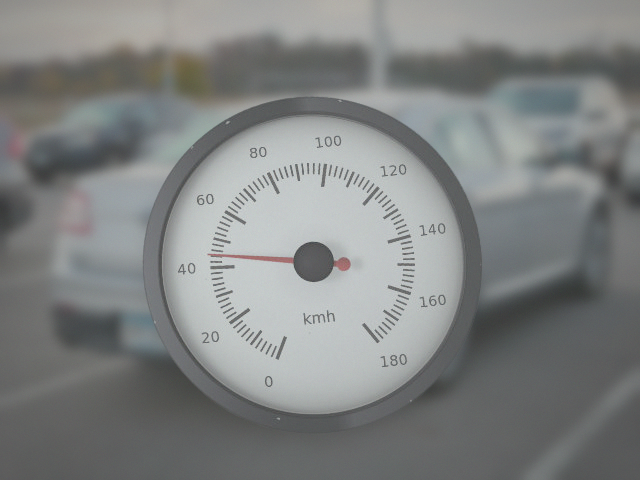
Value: 44km/h
